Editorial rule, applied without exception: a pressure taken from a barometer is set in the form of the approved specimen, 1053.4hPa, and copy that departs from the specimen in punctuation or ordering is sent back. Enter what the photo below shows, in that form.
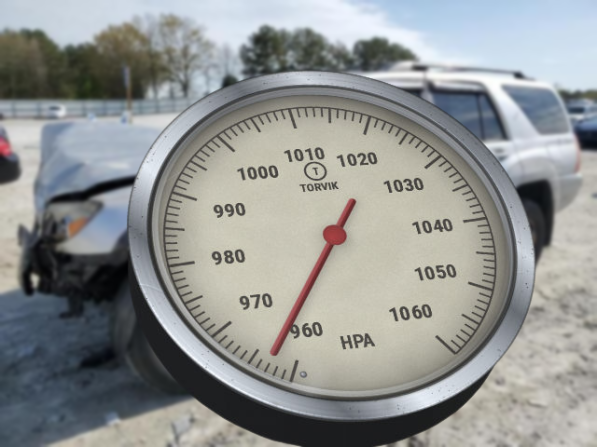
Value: 963hPa
